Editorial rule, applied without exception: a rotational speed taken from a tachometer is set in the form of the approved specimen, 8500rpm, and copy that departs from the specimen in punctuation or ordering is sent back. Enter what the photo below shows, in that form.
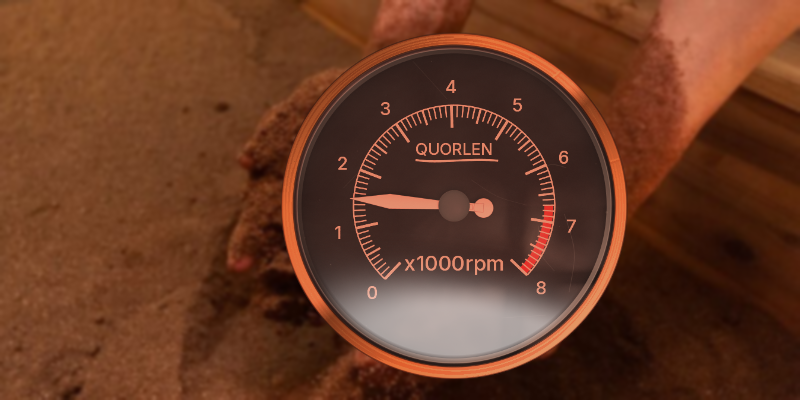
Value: 1500rpm
